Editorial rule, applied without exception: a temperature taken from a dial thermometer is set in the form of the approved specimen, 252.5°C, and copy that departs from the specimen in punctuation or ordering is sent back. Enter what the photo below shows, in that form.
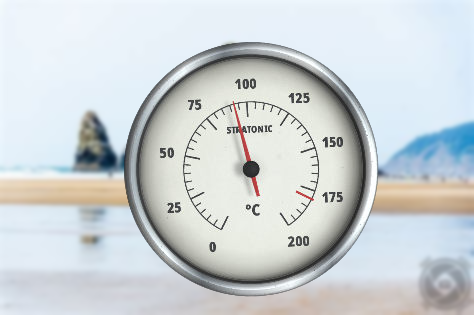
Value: 92.5°C
